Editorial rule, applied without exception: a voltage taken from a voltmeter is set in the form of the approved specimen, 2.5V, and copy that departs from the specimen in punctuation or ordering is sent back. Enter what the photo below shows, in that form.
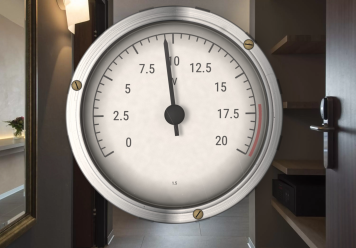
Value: 9.5V
